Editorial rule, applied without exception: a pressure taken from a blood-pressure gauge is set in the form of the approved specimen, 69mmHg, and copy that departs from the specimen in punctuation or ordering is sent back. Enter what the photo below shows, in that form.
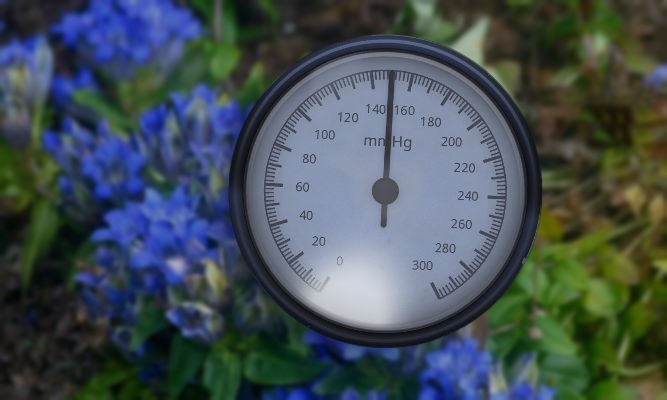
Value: 150mmHg
